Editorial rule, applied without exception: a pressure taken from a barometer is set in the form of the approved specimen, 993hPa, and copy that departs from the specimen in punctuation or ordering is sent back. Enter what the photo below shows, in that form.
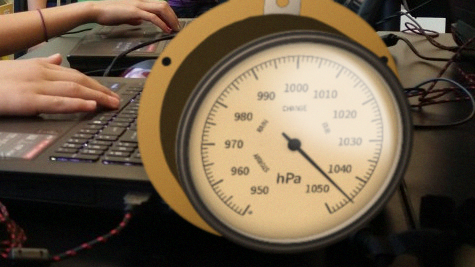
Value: 1045hPa
